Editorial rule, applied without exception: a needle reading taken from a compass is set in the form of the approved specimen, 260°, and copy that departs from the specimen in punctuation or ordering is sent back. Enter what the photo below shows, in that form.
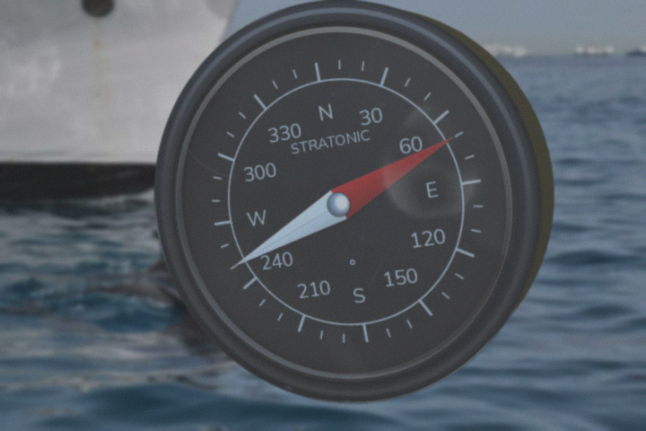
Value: 70°
